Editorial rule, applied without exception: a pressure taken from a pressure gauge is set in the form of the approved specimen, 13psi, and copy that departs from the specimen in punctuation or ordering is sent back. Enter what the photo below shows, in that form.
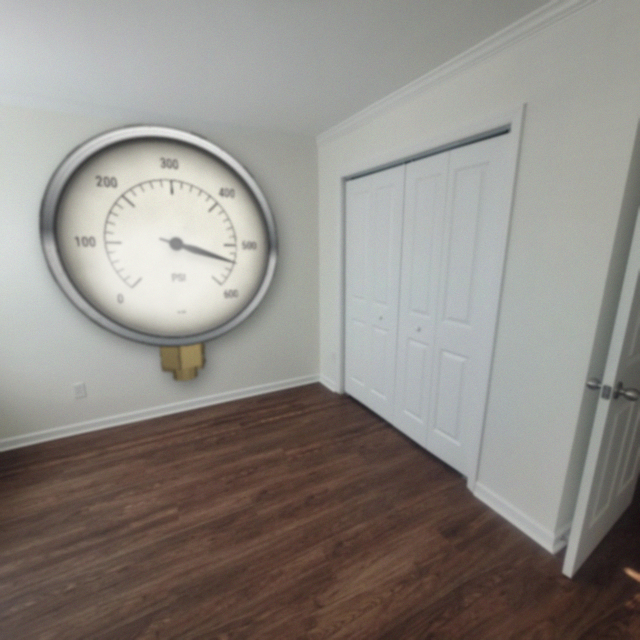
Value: 540psi
